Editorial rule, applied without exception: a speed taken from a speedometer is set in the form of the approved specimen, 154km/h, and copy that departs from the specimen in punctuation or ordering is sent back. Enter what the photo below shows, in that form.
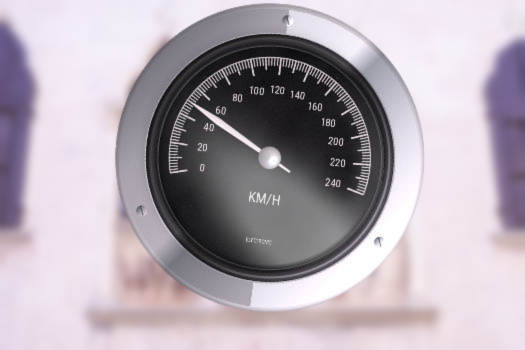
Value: 50km/h
